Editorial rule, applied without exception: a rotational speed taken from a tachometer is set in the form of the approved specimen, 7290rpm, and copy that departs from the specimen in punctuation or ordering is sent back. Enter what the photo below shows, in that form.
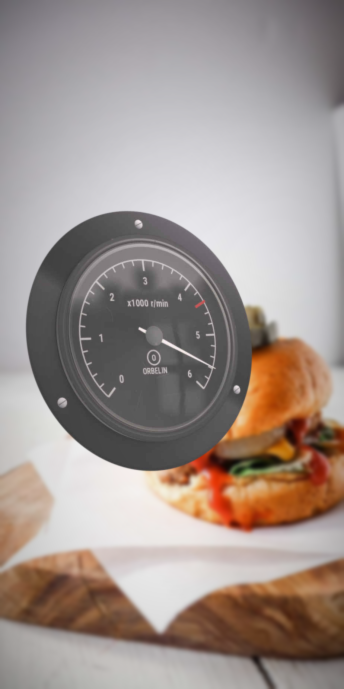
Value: 5600rpm
